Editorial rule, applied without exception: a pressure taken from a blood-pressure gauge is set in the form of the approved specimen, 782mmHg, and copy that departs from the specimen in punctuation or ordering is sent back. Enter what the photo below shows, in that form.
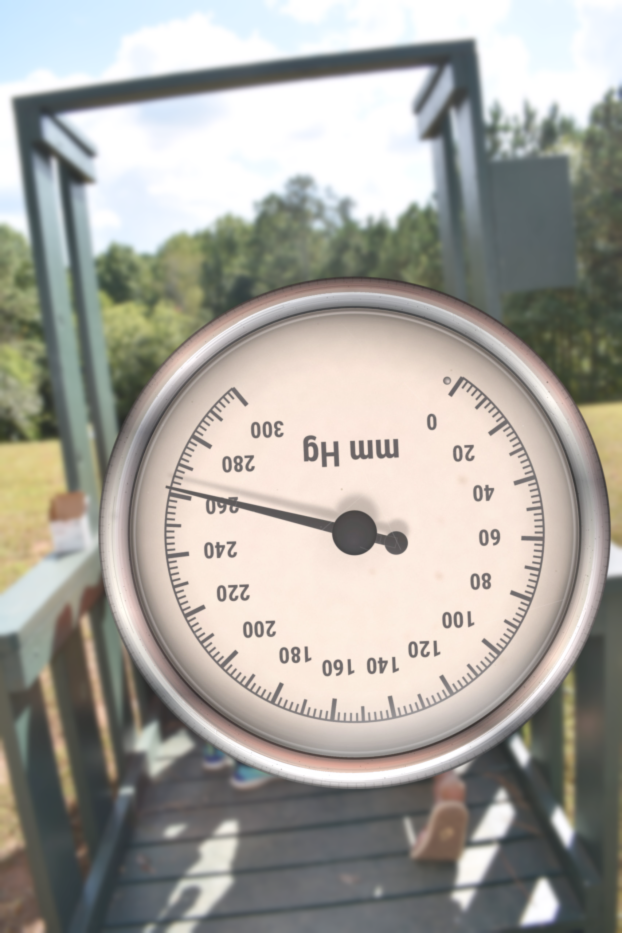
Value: 262mmHg
